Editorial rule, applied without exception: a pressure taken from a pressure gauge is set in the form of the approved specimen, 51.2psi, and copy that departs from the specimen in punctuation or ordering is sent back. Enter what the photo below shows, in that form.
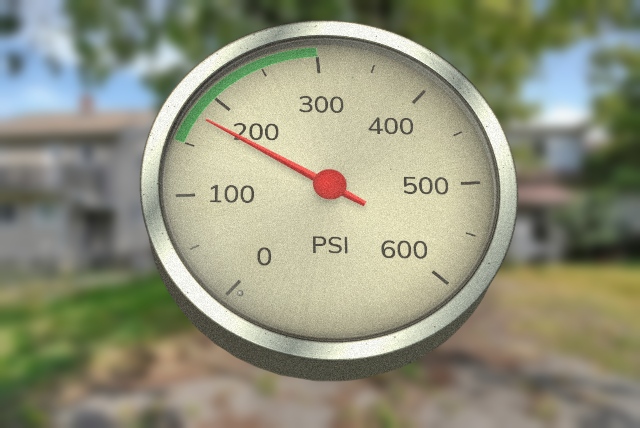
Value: 175psi
